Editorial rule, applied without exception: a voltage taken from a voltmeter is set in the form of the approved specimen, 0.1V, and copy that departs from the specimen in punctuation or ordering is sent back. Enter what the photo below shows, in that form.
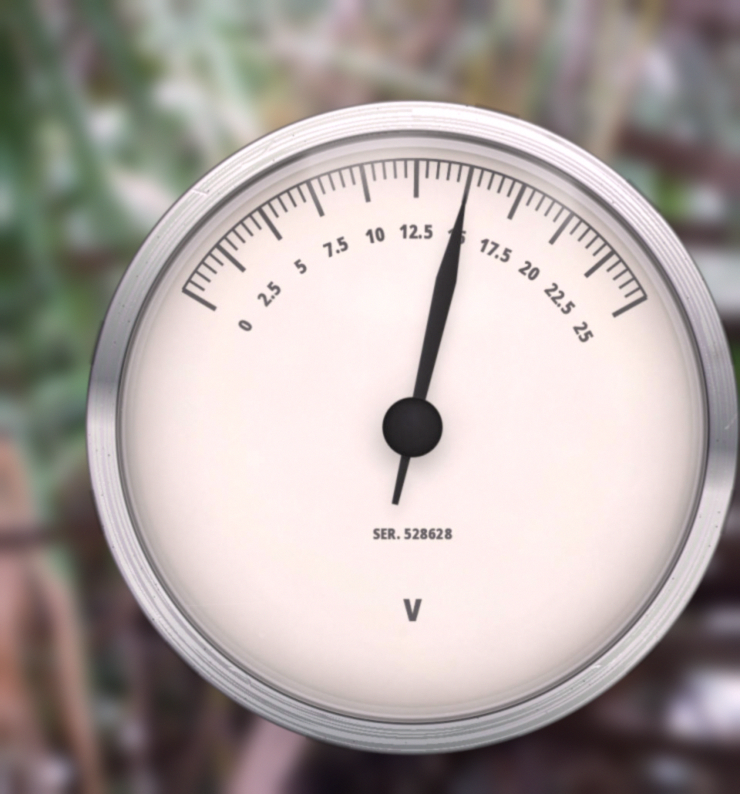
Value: 15V
